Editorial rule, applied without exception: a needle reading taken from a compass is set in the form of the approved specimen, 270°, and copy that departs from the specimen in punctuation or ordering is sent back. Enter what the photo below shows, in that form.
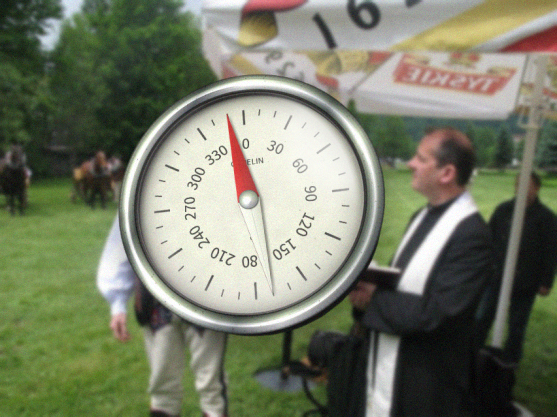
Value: 350°
